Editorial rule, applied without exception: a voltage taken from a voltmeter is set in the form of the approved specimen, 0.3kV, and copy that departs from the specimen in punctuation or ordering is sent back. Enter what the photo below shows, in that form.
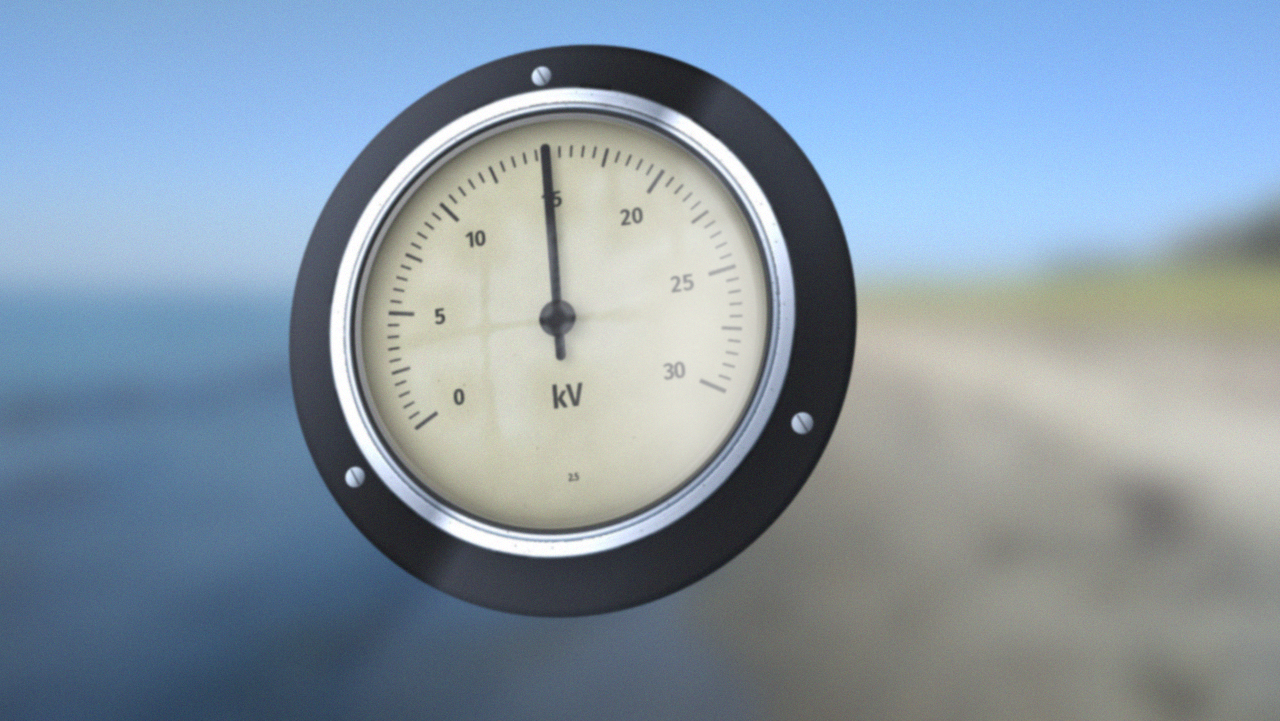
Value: 15kV
